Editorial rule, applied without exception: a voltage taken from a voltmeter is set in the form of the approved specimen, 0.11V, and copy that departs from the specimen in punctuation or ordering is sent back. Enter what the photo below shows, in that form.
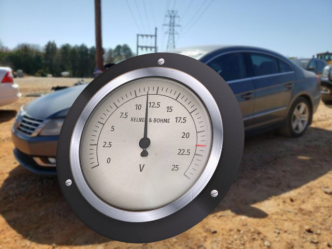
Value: 11.5V
